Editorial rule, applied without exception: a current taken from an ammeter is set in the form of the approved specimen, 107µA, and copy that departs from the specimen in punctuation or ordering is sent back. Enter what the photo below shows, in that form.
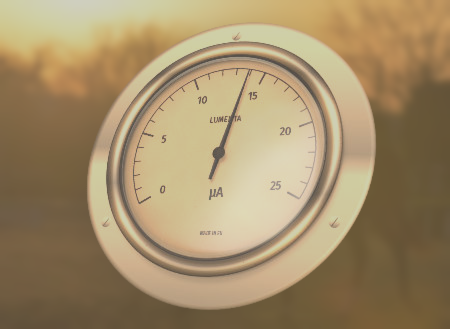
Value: 14µA
